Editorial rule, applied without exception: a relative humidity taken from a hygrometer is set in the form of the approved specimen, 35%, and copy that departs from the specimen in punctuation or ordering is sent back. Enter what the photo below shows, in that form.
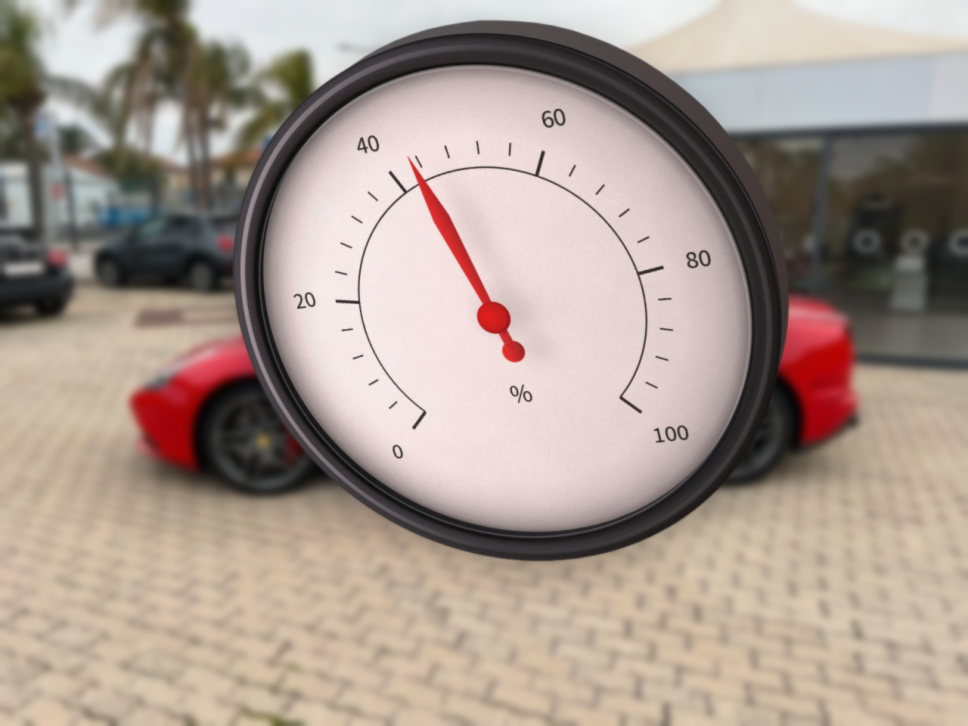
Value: 44%
